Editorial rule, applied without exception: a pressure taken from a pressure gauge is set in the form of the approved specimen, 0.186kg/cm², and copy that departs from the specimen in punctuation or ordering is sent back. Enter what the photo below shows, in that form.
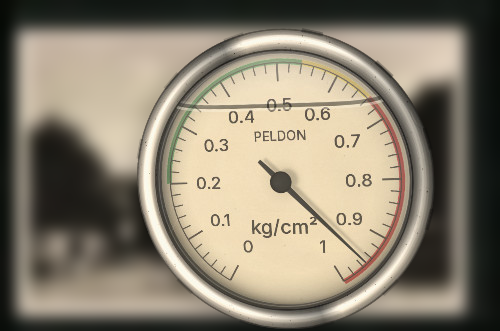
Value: 0.95kg/cm²
